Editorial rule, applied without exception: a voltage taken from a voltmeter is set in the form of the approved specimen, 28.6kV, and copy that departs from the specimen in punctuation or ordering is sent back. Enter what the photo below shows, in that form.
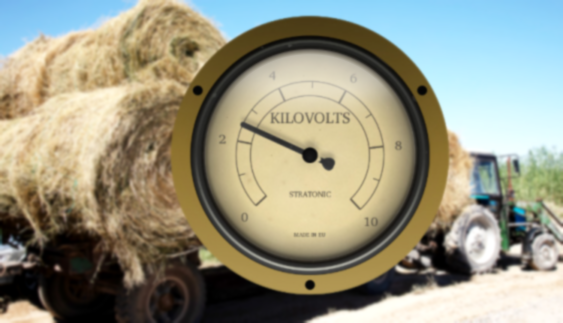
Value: 2.5kV
